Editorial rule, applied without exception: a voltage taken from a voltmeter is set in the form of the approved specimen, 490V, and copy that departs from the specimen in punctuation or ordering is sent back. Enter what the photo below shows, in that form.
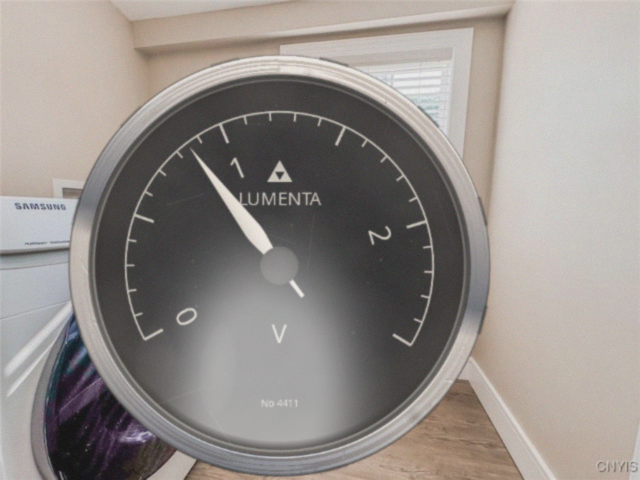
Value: 0.85V
